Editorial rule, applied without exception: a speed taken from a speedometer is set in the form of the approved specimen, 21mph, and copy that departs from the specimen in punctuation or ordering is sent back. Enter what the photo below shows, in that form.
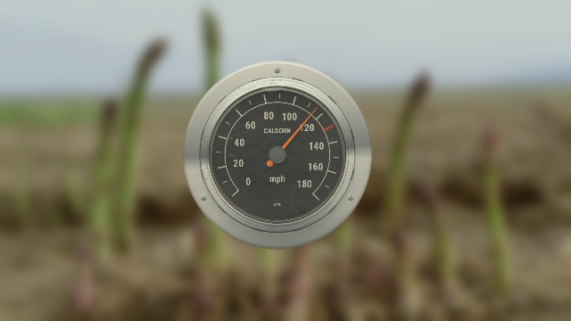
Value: 115mph
